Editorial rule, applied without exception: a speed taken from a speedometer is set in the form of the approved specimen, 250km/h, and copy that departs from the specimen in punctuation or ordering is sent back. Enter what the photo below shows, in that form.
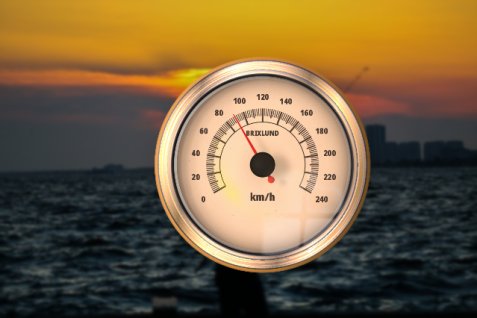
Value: 90km/h
